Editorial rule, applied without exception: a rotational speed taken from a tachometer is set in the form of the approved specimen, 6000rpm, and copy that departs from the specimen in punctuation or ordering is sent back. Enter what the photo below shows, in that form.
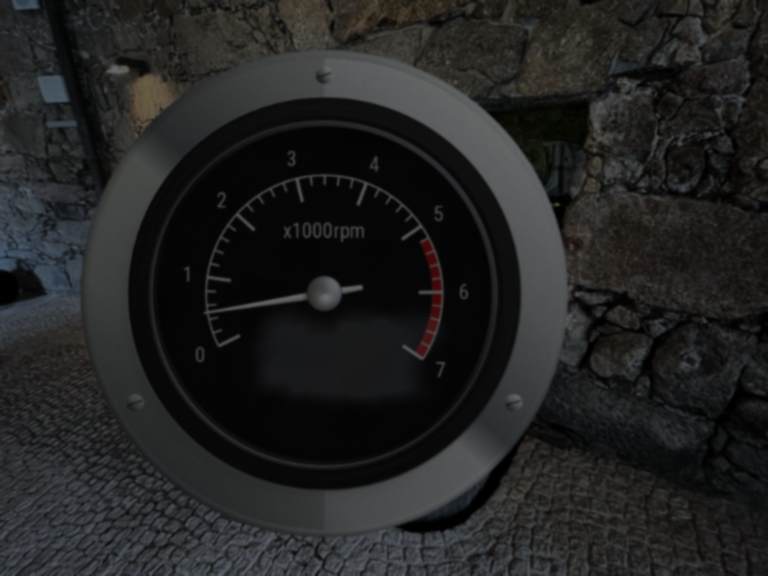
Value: 500rpm
